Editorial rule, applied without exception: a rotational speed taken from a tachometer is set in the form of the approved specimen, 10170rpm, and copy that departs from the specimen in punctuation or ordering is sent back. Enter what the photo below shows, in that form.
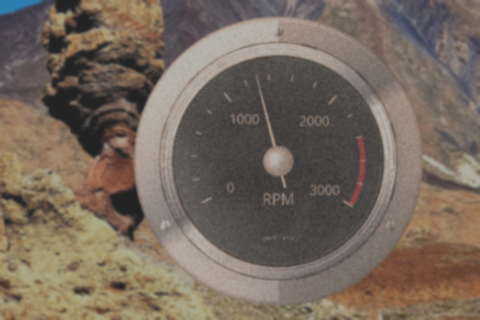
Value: 1300rpm
